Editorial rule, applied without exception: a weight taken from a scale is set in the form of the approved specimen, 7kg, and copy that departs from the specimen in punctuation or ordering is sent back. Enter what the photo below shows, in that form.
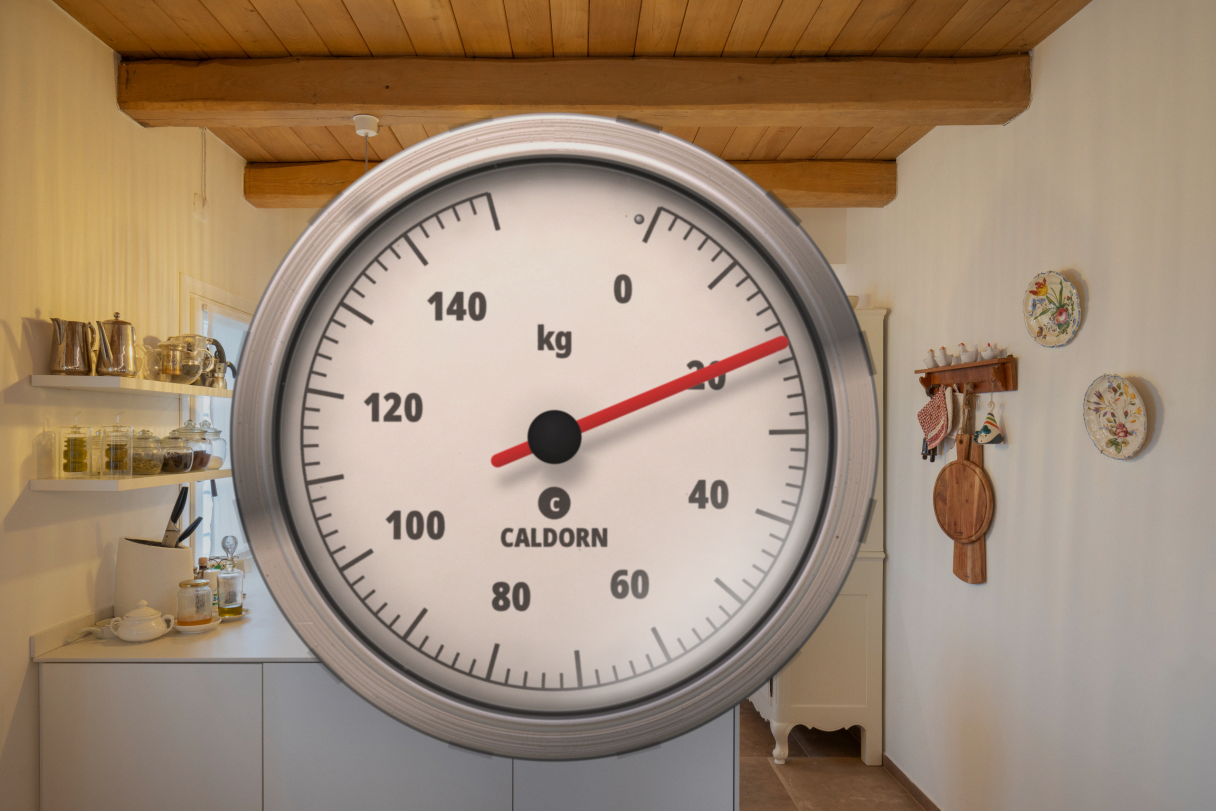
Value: 20kg
